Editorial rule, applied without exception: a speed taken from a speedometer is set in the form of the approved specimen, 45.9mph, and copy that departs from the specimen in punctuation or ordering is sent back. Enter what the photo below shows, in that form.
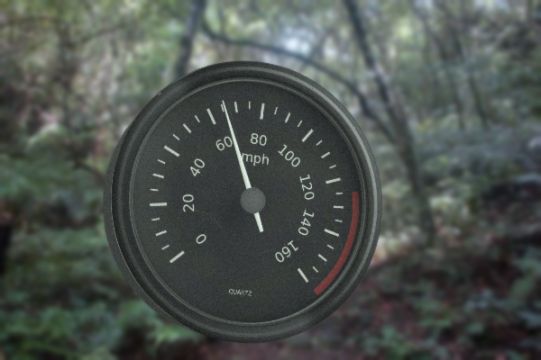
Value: 65mph
